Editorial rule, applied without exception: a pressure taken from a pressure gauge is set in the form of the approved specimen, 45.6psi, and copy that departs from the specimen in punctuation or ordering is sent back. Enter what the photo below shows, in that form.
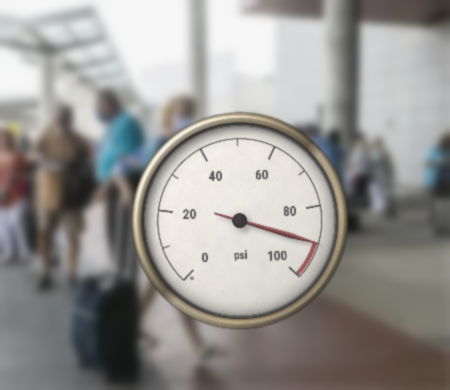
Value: 90psi
